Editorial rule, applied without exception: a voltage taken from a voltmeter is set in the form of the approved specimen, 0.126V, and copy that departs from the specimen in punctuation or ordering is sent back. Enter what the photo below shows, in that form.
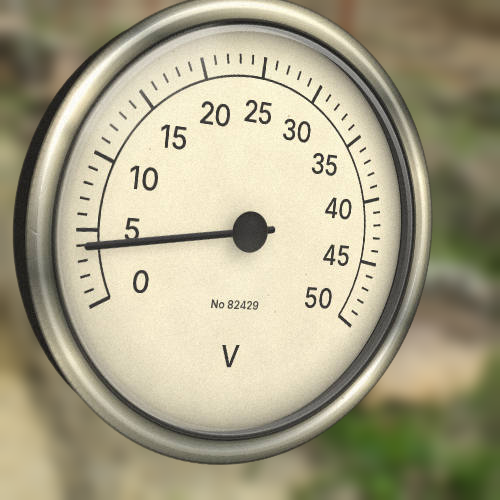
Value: 4V
